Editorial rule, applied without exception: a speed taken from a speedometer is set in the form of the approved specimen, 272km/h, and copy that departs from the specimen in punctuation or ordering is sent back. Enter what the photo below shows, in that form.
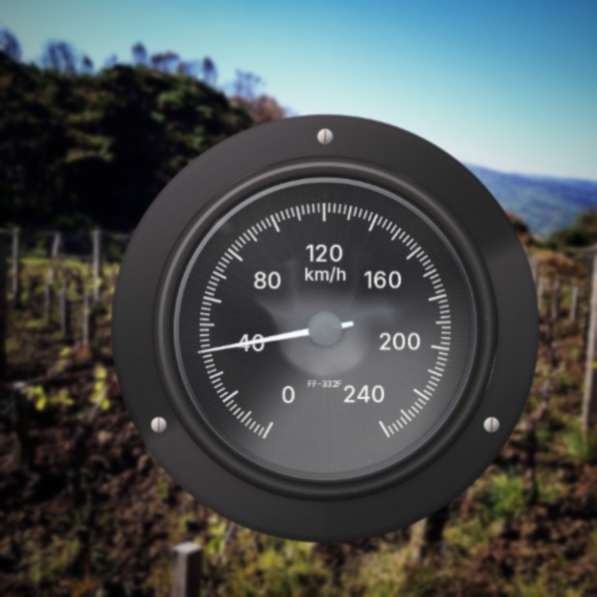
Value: 40km/h
